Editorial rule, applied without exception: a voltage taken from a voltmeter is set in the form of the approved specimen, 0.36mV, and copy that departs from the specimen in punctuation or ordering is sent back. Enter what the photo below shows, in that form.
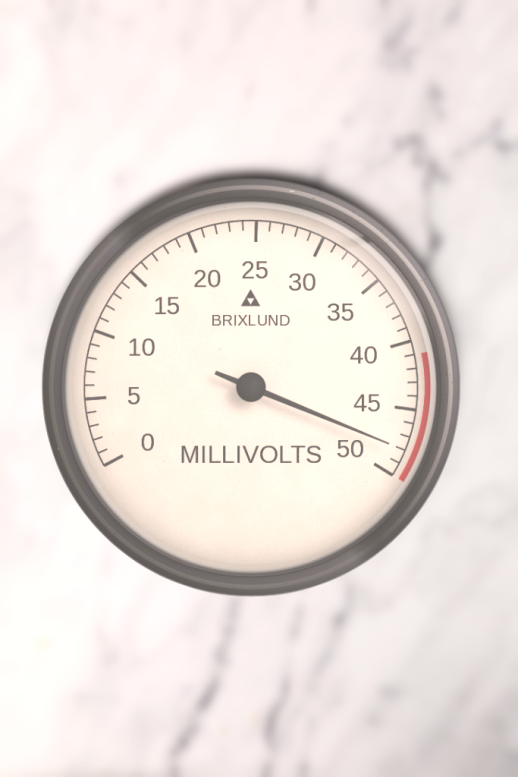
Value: 48mV
